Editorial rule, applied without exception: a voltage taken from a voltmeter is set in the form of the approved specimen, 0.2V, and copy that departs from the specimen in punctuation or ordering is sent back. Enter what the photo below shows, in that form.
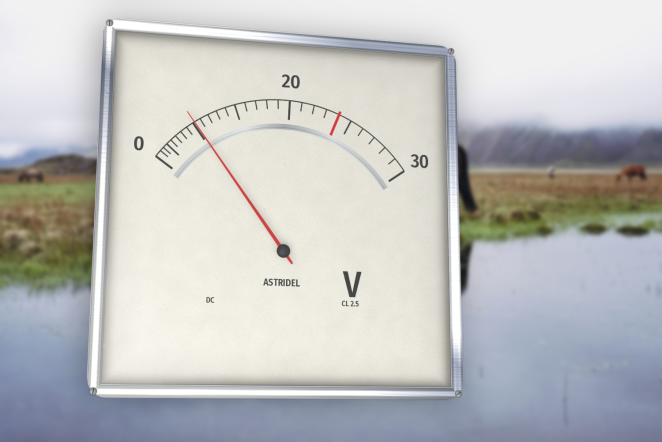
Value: 10V
